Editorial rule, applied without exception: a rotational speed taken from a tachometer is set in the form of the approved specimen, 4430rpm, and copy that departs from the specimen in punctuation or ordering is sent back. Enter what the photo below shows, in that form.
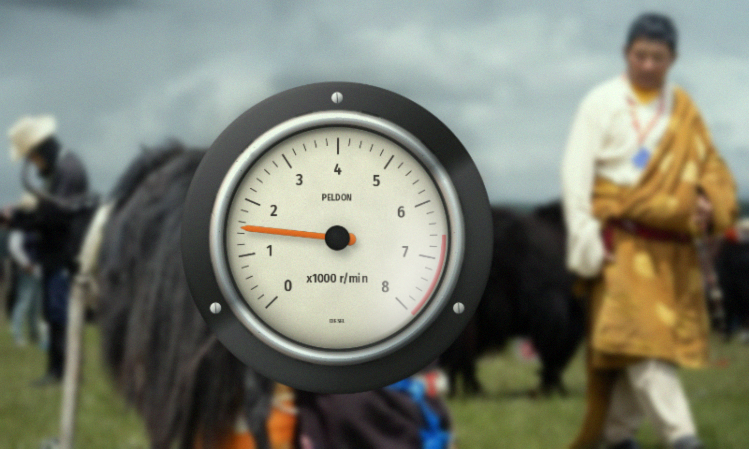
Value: 1500rpm
